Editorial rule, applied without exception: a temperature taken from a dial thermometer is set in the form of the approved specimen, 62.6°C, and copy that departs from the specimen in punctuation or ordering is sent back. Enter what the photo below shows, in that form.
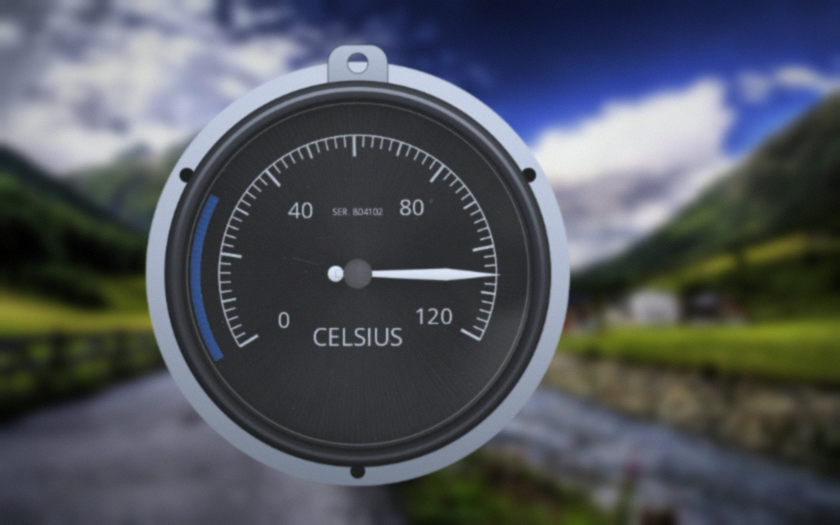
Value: 106°C
